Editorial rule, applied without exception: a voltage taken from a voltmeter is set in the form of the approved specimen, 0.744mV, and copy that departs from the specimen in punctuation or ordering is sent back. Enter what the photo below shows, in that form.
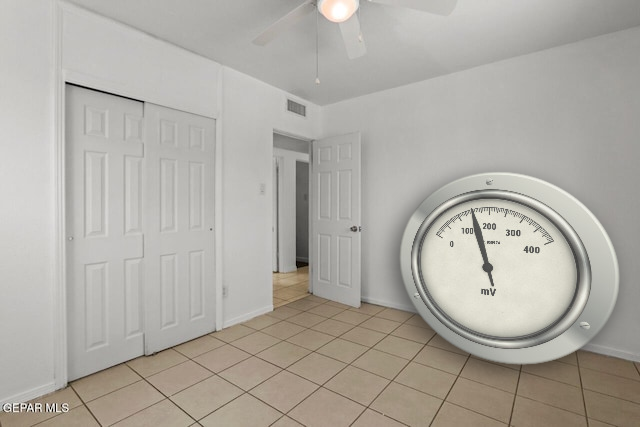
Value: 150mV
